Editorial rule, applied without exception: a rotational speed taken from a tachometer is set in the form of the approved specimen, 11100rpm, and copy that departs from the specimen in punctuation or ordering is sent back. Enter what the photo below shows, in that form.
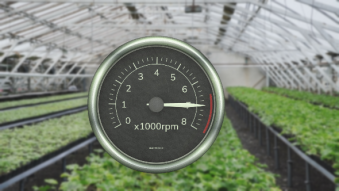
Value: 7000rpm
